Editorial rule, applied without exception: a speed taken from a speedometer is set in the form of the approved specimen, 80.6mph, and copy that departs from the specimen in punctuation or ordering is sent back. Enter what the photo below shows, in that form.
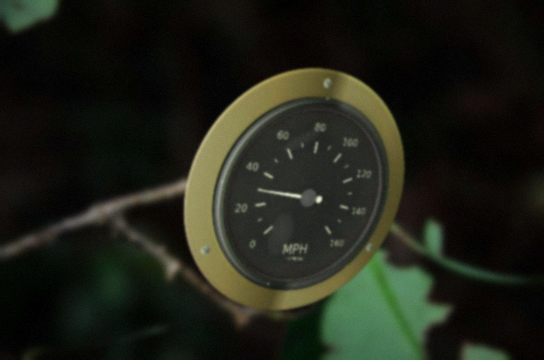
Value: 30mph
